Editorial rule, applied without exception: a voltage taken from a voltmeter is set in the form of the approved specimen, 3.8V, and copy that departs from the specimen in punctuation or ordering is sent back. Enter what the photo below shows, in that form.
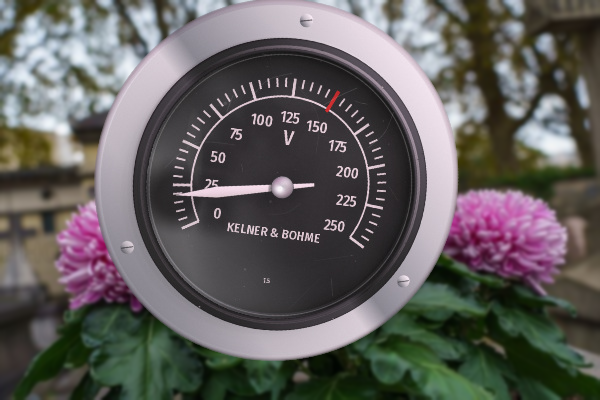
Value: 20V
